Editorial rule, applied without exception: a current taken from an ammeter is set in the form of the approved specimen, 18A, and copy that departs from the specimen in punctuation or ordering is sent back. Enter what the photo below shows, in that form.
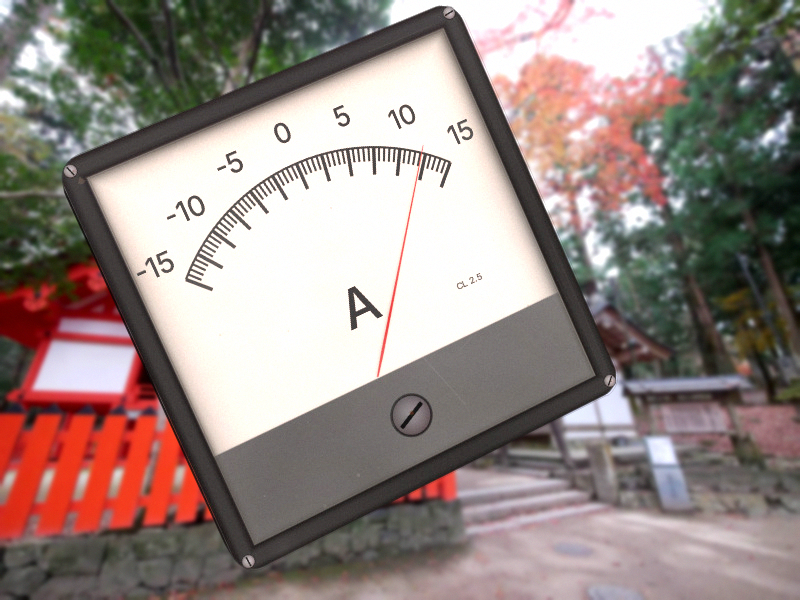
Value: 12A
